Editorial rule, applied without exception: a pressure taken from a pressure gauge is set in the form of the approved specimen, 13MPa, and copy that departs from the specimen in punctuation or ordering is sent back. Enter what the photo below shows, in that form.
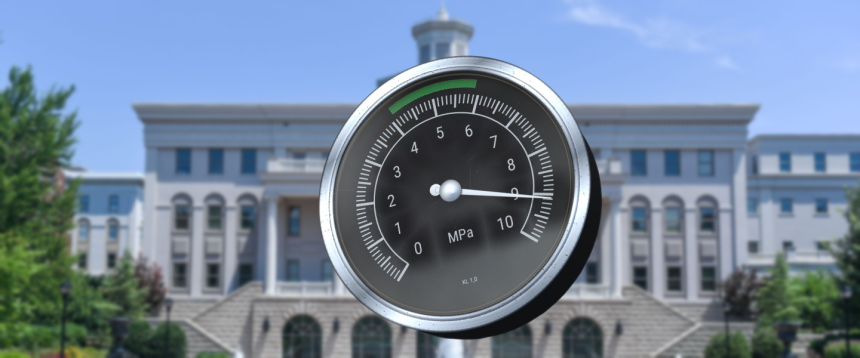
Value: 9.1MPa
